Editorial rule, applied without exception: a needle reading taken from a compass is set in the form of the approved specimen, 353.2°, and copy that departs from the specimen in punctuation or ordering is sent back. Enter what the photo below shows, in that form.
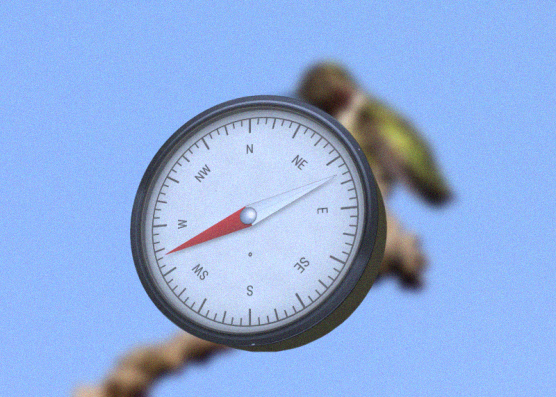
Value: 250°
